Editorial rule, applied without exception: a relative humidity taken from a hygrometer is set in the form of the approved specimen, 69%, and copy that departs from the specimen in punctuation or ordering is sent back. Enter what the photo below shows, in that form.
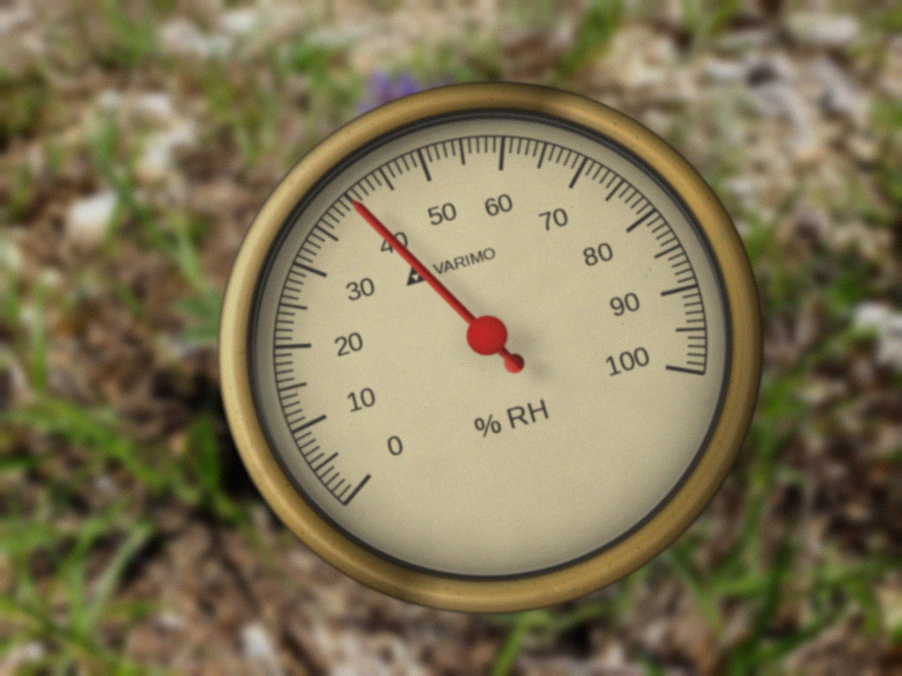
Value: 40%
